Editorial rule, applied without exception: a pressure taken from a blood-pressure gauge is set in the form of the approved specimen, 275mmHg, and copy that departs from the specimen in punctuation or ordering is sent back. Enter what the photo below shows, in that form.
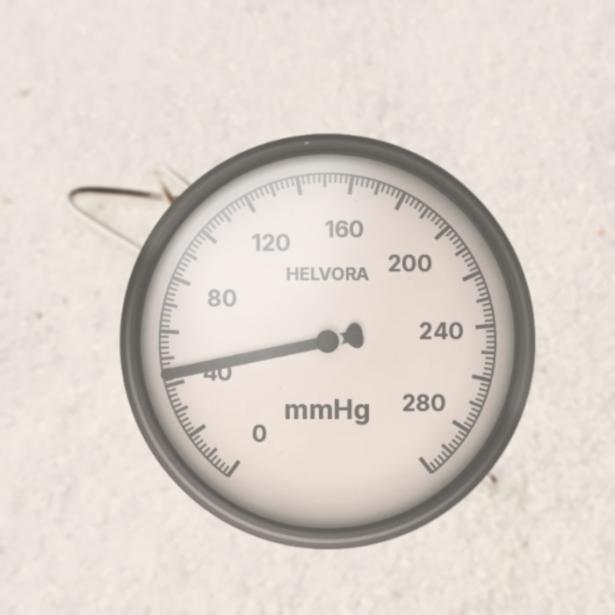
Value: 44mmHg
